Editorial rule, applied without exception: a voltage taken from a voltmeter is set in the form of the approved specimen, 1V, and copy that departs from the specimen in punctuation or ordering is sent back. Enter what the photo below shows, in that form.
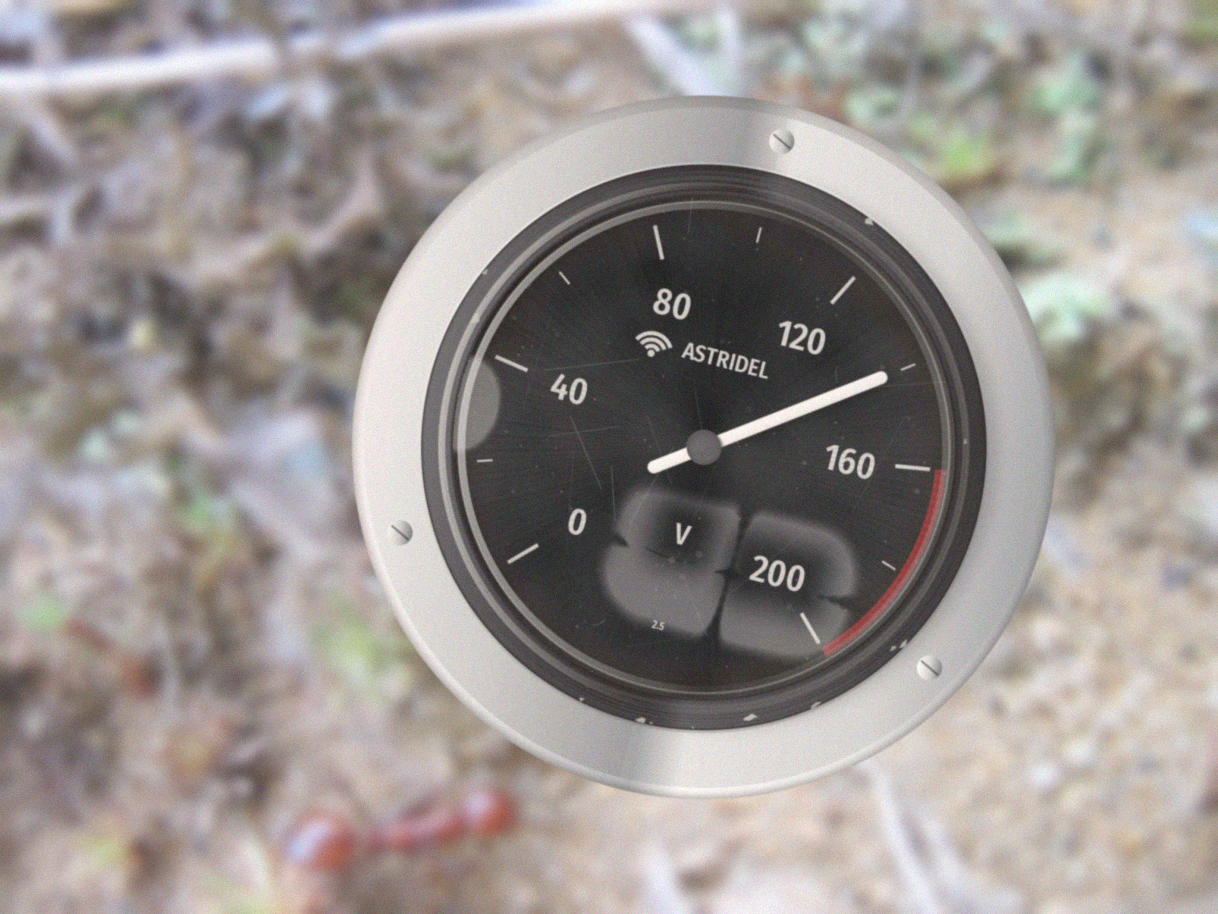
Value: 140V
